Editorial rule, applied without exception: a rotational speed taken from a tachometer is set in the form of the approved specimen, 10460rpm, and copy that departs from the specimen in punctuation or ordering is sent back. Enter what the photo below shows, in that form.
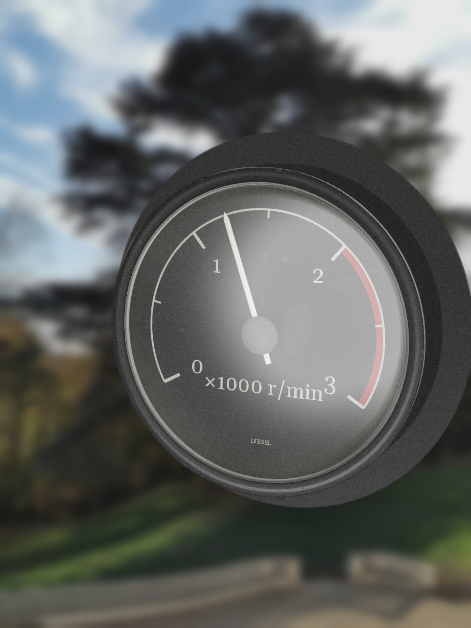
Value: 1250rpm
